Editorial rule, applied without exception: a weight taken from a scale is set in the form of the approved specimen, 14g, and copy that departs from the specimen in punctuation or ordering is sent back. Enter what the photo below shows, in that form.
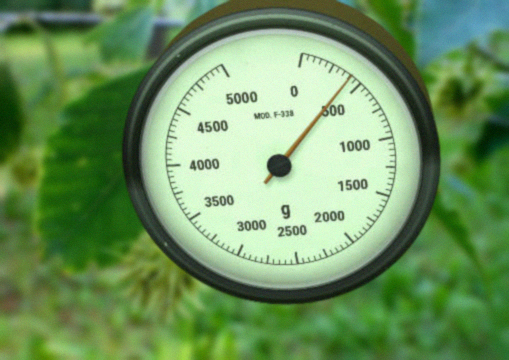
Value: 400g
